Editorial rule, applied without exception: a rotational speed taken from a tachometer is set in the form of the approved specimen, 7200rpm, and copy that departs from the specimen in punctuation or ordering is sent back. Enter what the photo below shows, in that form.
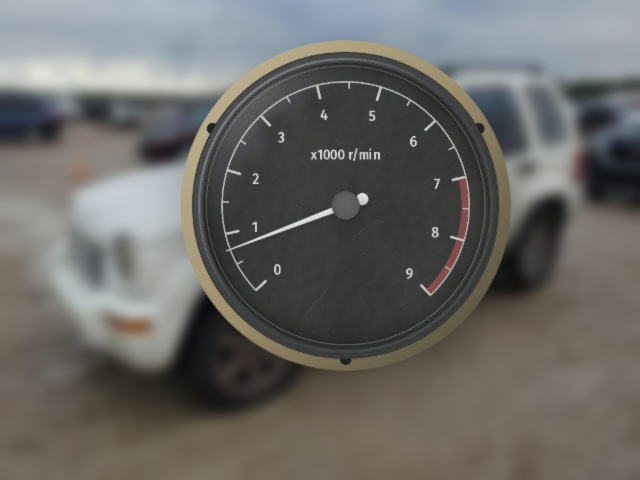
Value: 750rpm
